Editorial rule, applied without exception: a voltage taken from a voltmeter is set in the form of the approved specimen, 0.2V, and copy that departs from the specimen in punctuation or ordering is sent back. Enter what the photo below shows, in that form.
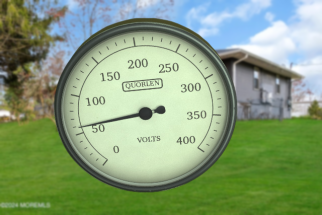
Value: 60V
